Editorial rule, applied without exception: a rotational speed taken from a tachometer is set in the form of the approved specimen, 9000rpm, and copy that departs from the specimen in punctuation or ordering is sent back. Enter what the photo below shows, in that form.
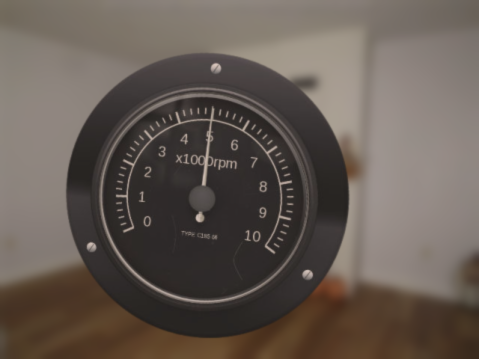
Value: 5000rpm
